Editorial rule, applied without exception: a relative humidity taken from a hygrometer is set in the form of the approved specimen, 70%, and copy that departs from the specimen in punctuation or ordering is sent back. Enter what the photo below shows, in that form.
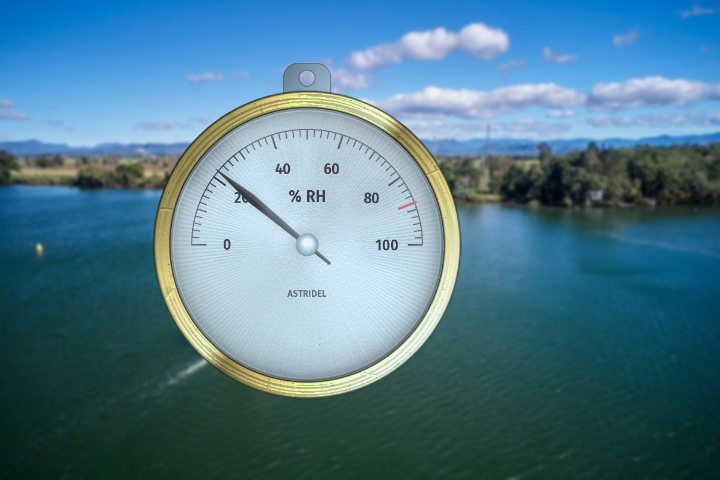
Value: 22%
